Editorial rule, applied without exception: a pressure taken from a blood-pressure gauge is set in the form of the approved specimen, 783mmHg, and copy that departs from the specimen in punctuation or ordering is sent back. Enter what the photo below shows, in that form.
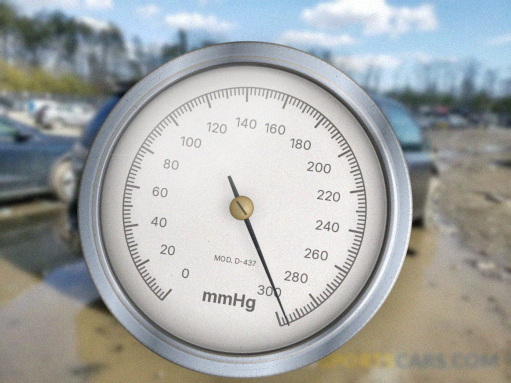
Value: 296mmHg
